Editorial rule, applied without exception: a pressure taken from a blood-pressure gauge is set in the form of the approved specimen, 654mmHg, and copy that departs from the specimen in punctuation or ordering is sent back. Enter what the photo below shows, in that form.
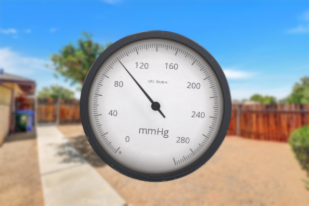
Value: 100mmHg
